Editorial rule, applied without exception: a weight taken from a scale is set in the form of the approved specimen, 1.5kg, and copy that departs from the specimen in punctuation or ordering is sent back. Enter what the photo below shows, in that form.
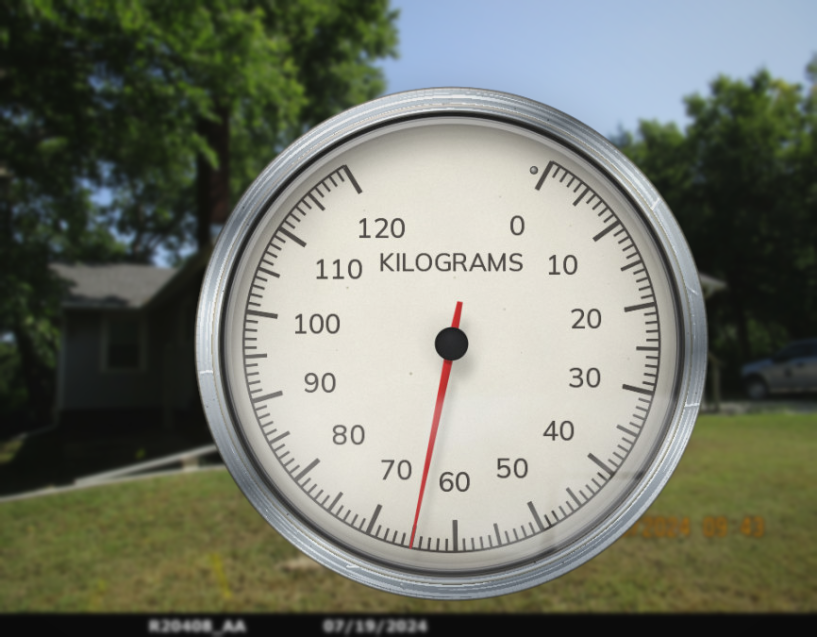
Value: 65kg
